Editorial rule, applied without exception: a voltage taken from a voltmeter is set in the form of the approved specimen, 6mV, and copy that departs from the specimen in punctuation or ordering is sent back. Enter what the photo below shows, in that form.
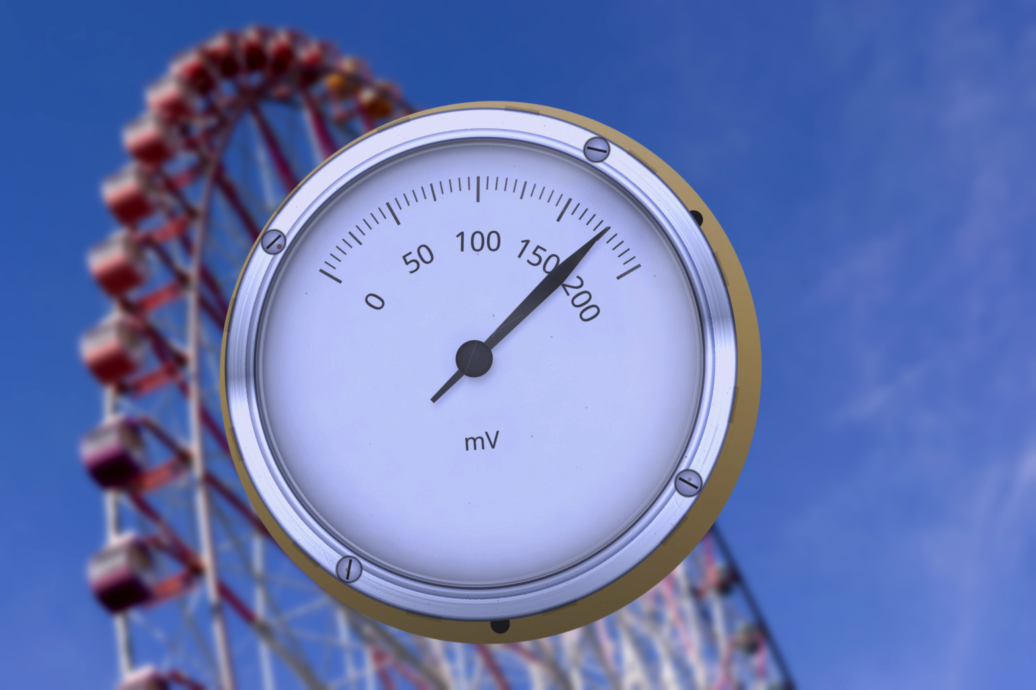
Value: 175mV
